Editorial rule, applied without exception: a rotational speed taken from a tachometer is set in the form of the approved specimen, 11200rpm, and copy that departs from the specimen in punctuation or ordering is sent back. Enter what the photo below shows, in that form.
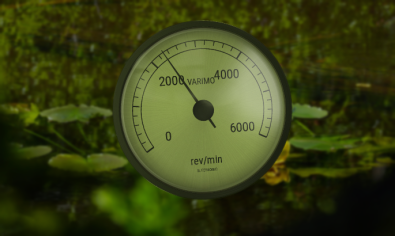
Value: 2300rpm
